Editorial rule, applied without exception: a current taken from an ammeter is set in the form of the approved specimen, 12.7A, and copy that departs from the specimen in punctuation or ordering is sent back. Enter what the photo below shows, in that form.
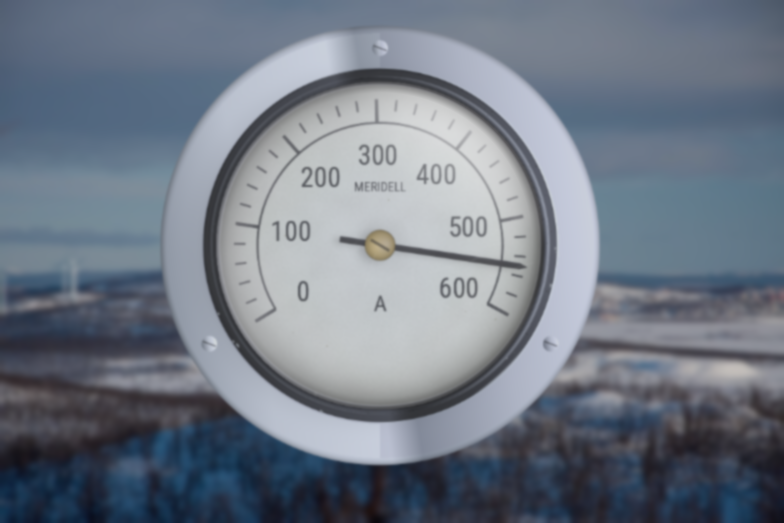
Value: 550A
